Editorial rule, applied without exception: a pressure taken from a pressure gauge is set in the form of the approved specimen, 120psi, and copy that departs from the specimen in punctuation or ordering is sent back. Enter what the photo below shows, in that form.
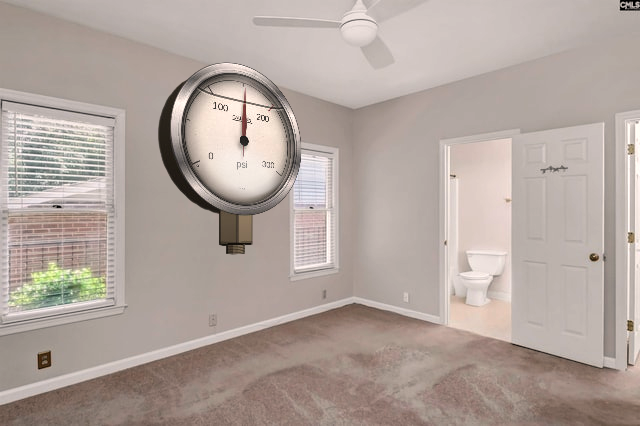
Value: 150psi
